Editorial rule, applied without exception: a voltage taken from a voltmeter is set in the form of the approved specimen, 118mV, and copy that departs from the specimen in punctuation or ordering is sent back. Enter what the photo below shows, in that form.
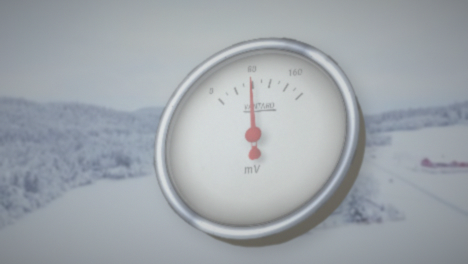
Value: 80mV
